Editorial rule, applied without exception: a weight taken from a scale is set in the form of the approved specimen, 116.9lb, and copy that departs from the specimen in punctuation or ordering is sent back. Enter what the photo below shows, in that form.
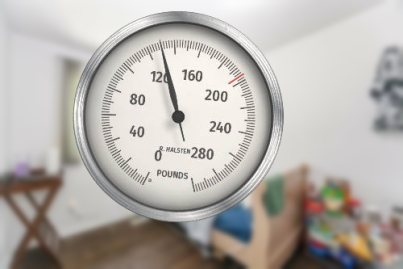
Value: 130lb
